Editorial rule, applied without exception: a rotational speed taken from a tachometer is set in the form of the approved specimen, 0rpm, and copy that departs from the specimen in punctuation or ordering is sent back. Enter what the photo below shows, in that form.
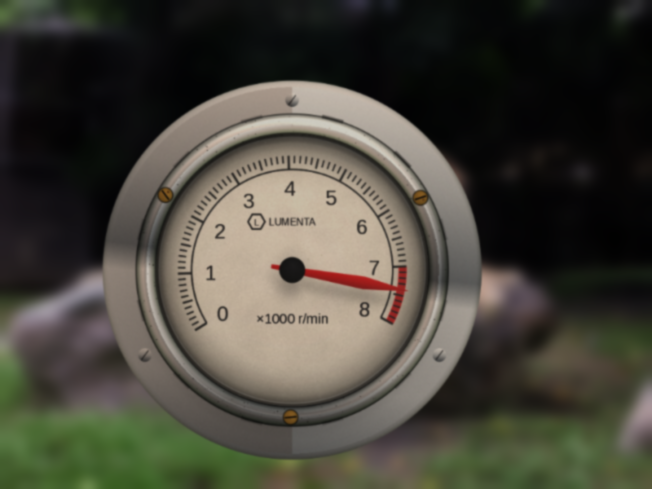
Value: 7400rpm
